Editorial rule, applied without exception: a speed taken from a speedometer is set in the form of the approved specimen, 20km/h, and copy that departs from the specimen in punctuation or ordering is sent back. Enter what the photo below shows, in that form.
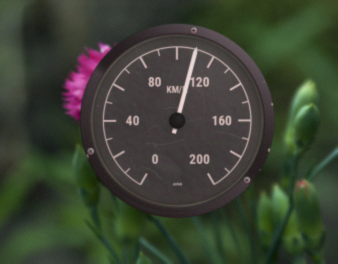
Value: 110km/h
